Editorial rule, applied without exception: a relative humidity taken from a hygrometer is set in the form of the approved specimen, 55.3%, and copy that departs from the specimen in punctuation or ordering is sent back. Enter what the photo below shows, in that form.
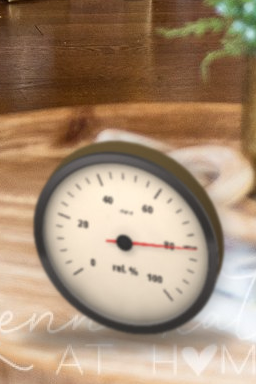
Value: 80%
